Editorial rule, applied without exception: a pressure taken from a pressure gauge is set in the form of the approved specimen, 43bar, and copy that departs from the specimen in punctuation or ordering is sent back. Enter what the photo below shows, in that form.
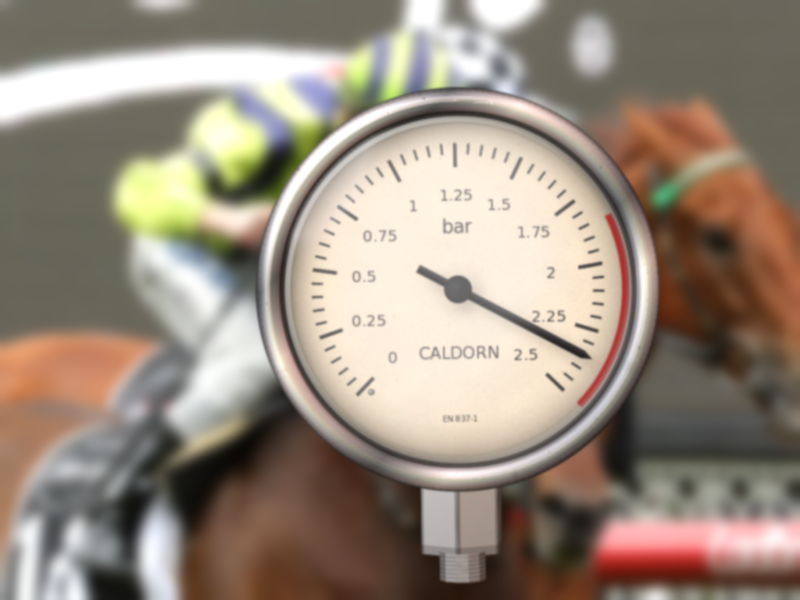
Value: 2.35bar
